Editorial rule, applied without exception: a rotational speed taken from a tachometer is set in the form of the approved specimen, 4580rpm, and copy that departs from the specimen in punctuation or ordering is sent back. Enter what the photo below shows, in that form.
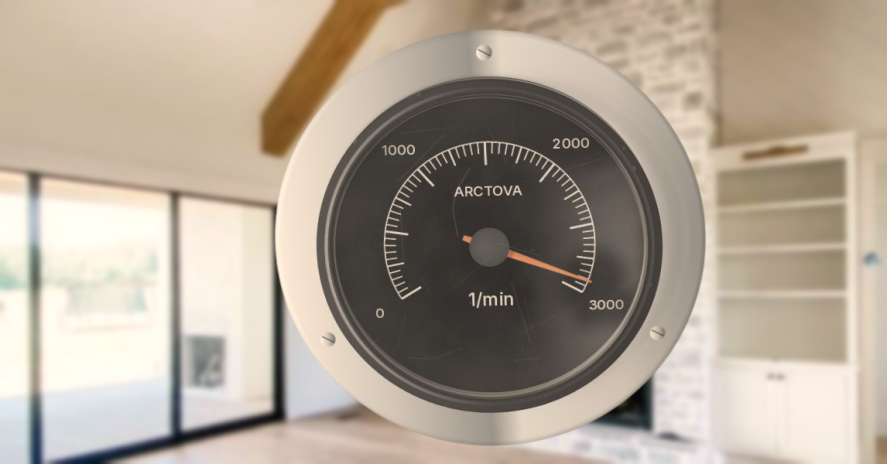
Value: 2900rpm
